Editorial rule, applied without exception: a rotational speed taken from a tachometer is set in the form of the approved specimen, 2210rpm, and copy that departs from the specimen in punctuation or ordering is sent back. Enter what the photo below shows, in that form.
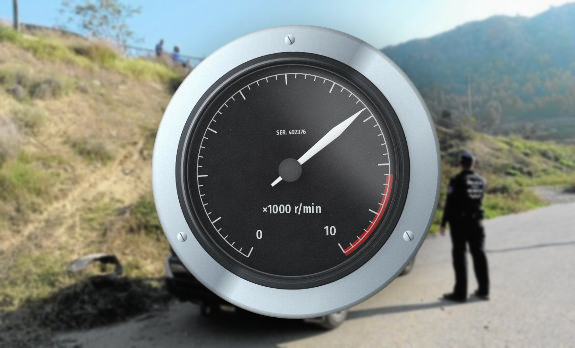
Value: 6800rpm
